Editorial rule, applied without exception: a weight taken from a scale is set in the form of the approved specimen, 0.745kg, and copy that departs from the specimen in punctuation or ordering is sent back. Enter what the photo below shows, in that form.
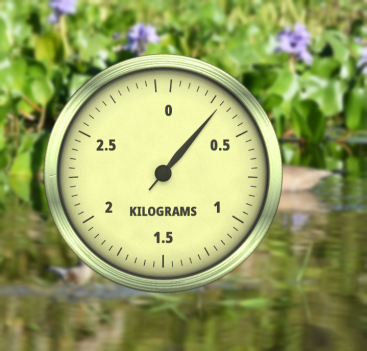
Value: 0.3kg
